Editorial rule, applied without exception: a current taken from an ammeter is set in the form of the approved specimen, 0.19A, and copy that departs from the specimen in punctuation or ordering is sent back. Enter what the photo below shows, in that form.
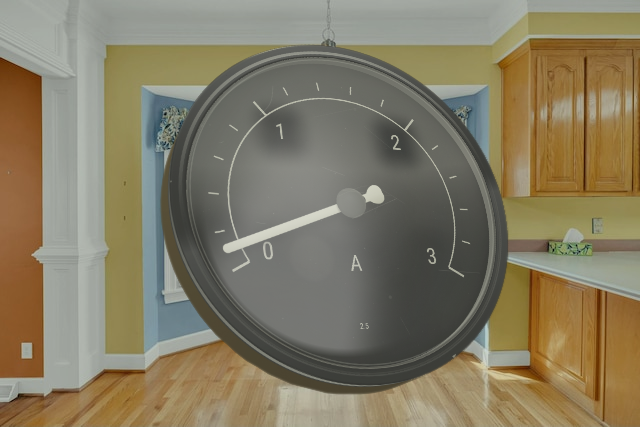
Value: 0.1A
